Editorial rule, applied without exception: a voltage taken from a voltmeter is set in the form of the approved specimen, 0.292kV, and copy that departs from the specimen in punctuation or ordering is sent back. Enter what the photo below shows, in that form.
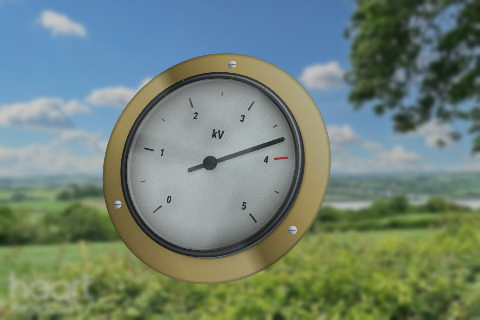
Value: 3.75kV
